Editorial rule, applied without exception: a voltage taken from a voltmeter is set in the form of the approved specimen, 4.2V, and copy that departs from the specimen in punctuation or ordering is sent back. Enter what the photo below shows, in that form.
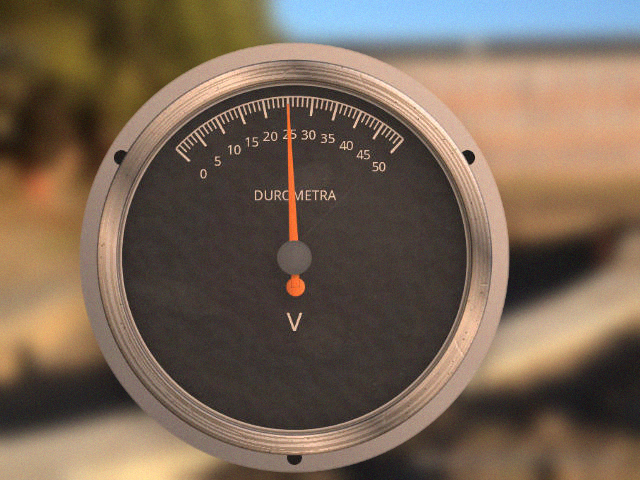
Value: 25V
